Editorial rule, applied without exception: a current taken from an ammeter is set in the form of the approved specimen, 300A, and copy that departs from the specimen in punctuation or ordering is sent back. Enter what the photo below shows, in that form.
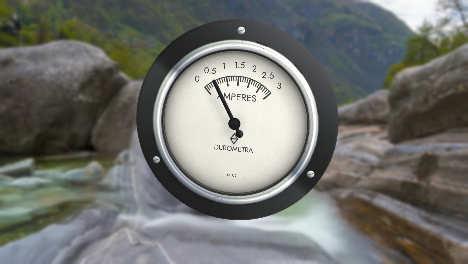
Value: 0.5A
